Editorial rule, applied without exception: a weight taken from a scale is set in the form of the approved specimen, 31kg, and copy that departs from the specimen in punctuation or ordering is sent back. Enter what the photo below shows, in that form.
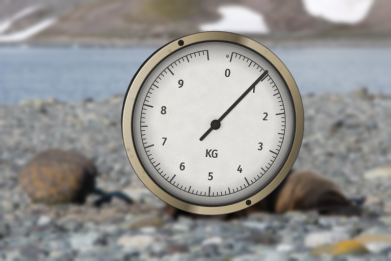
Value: 0.9kg
